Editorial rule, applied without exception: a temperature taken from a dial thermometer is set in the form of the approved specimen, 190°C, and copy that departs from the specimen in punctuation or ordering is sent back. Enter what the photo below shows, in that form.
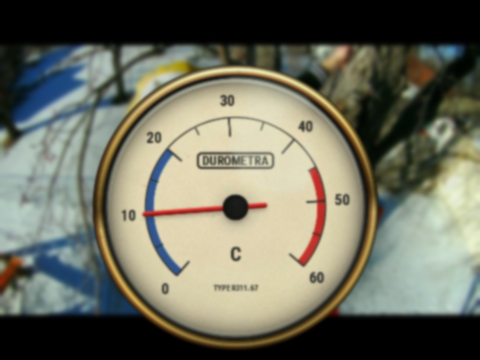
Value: 10°C
